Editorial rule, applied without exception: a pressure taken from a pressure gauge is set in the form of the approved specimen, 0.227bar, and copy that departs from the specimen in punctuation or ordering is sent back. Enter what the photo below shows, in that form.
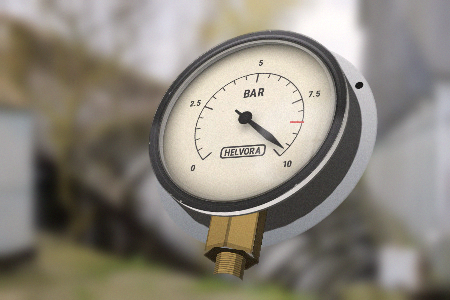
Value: 9.75bar
